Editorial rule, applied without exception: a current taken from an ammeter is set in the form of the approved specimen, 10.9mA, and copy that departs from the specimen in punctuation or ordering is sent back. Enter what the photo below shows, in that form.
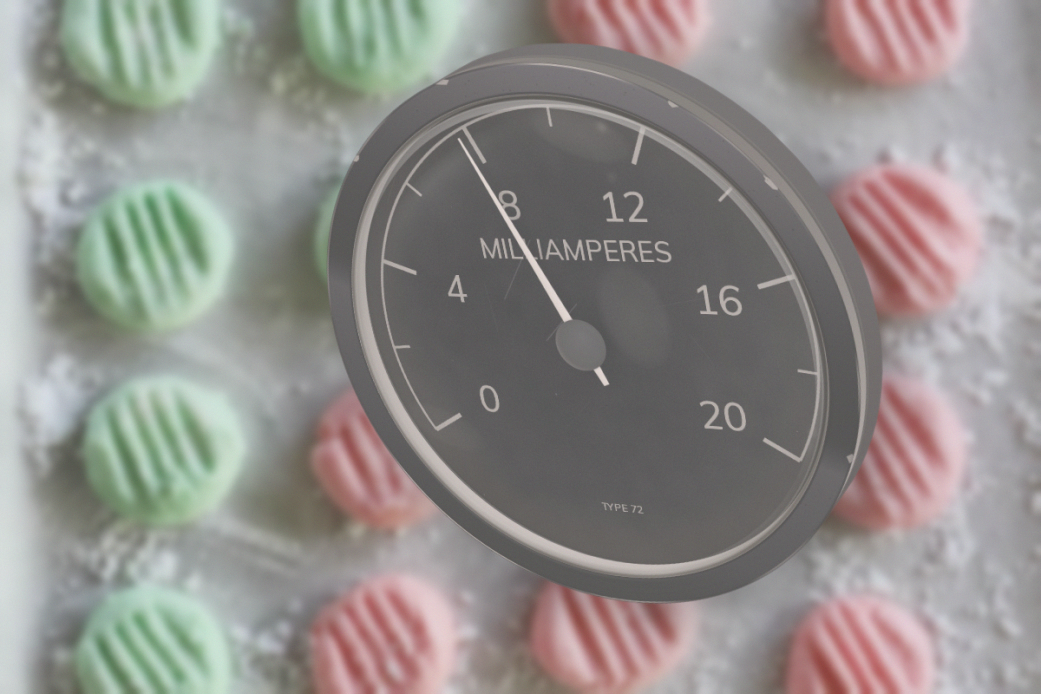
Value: 8mA
